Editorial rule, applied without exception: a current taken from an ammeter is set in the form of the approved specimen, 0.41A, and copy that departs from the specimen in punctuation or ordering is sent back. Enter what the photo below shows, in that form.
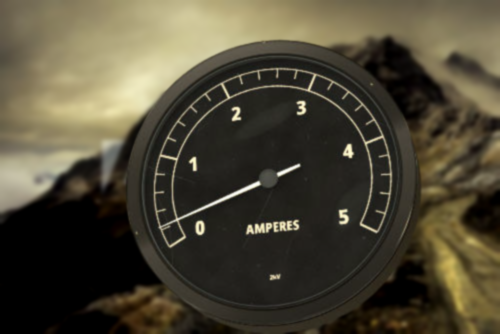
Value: 0.2A
